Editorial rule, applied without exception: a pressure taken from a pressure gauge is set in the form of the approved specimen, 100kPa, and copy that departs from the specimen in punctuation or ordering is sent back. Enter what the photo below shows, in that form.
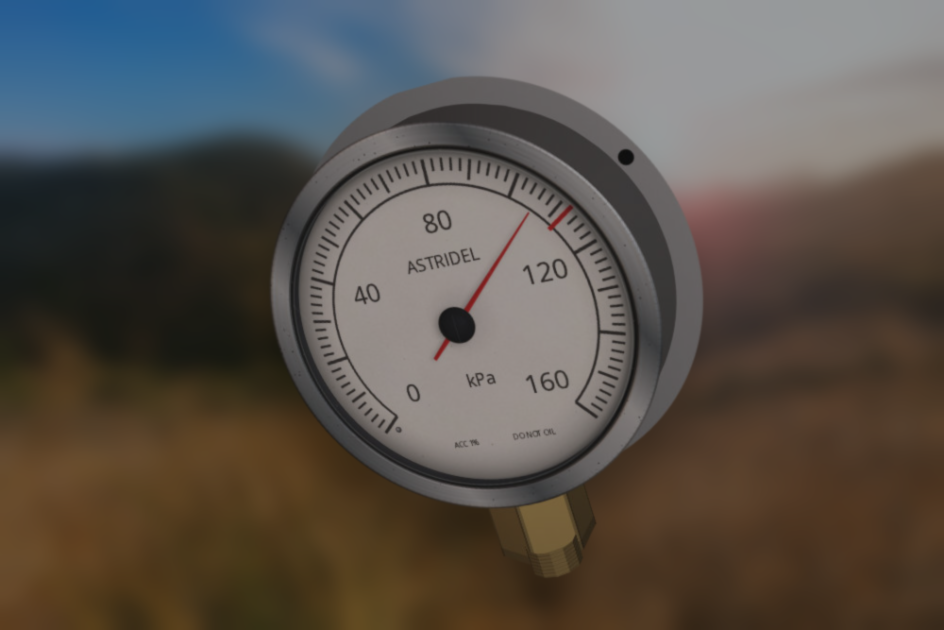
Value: 106kPa
